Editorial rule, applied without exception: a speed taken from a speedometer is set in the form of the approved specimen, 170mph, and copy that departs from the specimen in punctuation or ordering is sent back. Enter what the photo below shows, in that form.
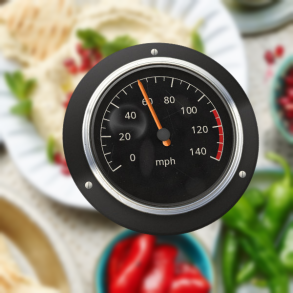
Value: 60mph
